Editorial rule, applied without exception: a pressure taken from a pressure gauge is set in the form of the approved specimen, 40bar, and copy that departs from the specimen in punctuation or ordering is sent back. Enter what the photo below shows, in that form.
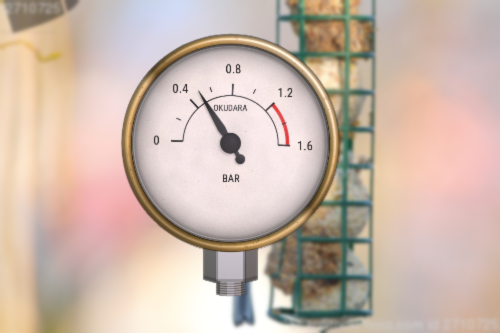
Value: 0.5bar
